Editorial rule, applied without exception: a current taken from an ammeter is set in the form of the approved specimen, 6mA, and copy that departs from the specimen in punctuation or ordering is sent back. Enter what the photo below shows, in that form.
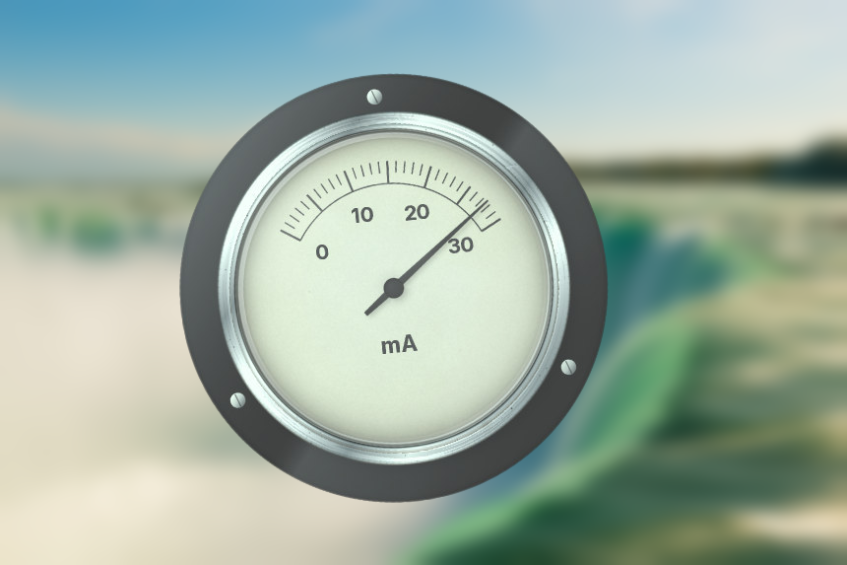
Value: 27.5mA
